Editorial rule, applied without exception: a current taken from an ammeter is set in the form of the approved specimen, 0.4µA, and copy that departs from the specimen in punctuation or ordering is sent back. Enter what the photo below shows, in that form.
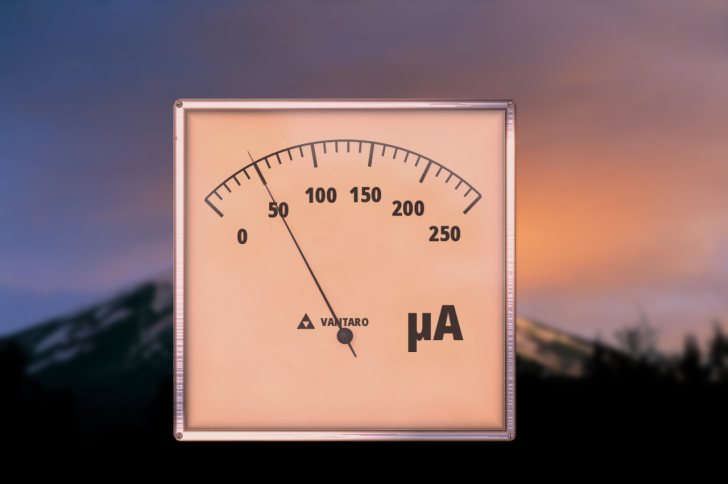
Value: 50µA
